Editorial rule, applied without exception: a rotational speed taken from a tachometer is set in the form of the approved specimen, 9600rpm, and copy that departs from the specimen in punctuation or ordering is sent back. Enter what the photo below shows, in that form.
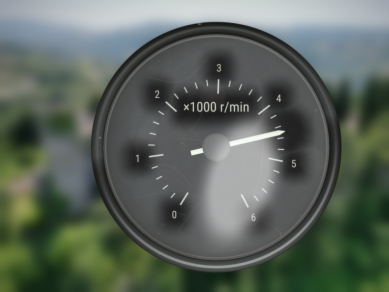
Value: 4500rpm
